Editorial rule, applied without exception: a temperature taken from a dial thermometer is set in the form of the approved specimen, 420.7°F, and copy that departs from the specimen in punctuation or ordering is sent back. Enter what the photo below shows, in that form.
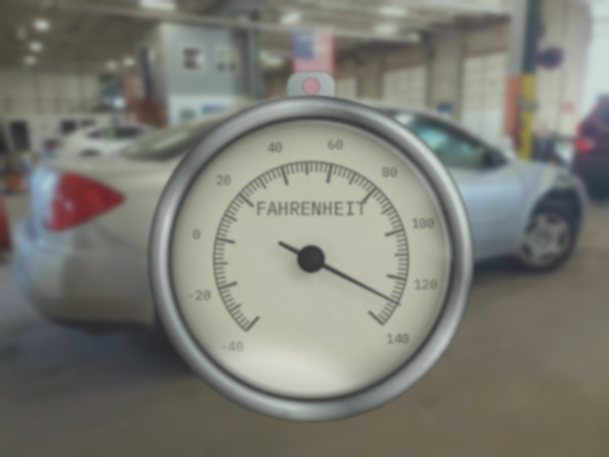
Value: 130°F
